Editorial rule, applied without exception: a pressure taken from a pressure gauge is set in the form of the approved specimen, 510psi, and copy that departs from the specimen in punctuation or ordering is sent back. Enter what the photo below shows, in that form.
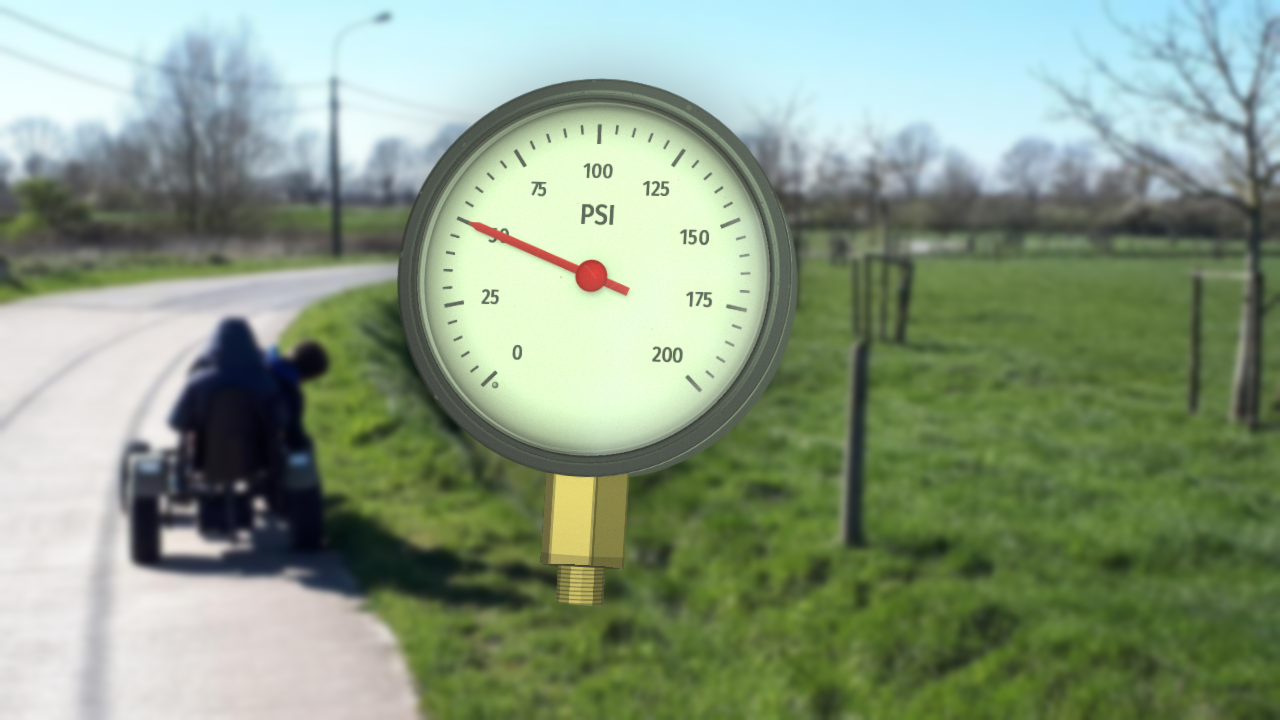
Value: 50psi
